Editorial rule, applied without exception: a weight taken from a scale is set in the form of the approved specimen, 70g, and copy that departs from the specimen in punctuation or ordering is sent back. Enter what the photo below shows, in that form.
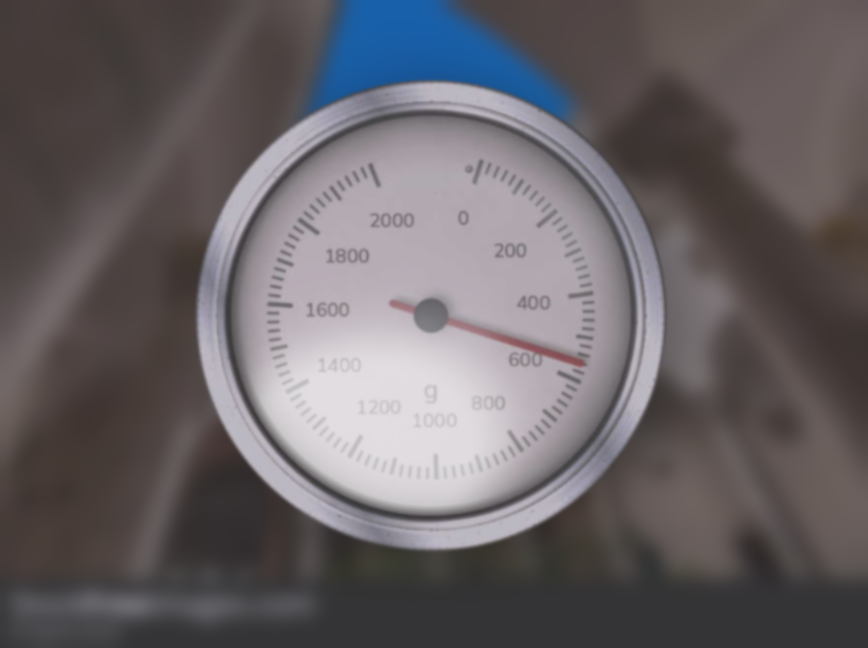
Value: 560g
